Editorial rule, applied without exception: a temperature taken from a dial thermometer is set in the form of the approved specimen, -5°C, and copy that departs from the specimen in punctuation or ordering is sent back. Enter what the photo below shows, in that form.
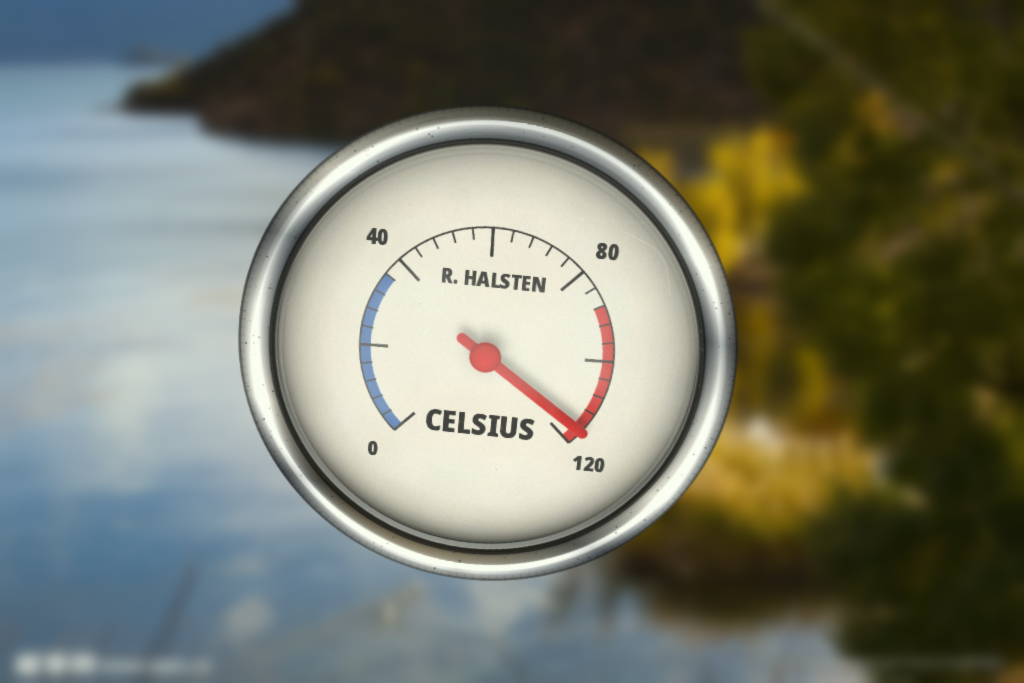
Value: 116°C
